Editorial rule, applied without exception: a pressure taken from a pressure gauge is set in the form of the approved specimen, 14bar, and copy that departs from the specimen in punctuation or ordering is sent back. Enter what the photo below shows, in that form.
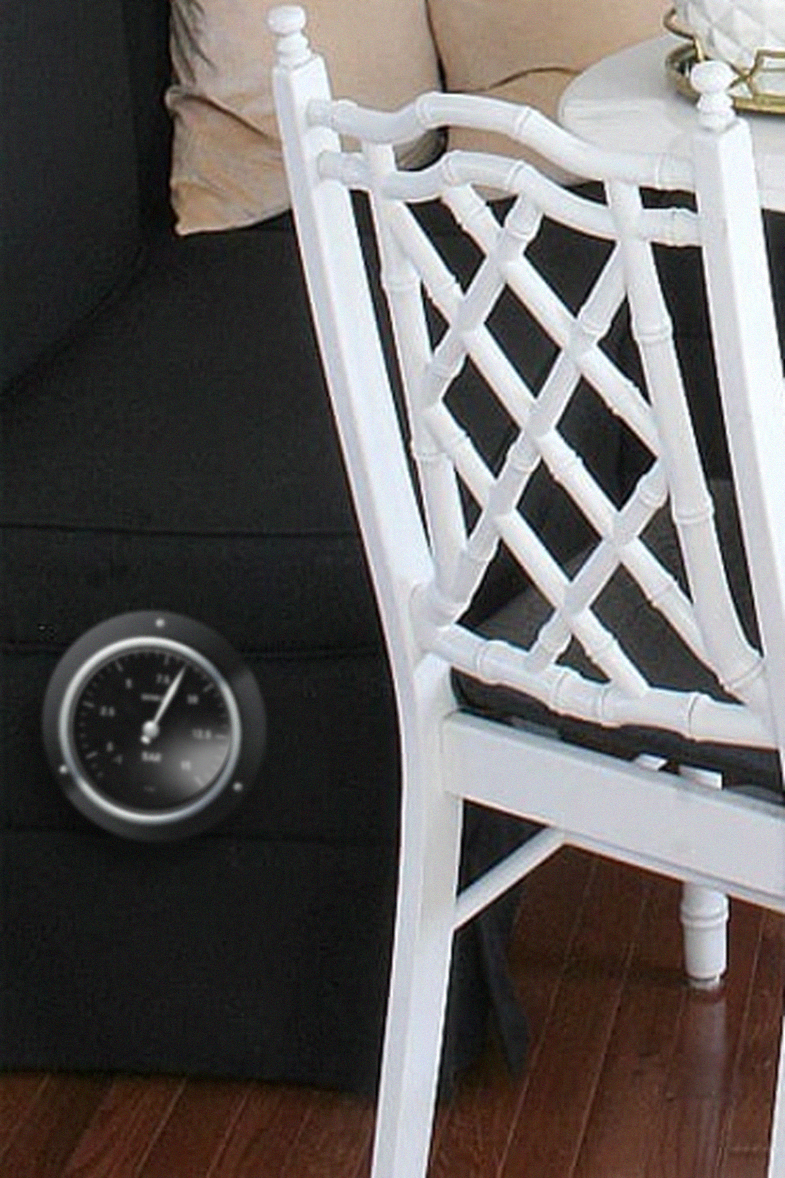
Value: 8.5bar
